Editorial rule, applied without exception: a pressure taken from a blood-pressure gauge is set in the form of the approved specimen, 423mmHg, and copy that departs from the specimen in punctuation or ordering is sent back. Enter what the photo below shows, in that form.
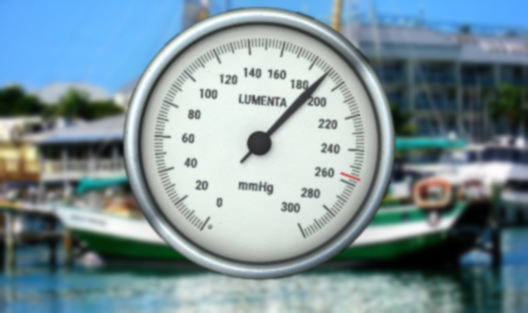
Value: 190mmHg
